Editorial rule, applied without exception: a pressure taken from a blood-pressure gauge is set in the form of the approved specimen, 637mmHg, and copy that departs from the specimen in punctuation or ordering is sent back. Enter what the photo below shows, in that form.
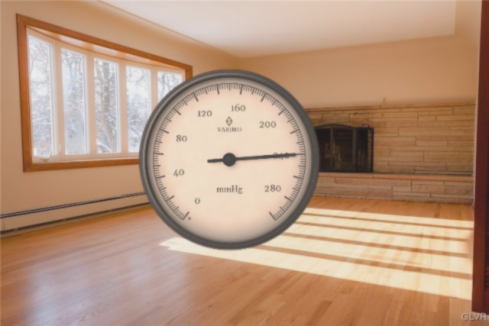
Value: 240mmHg
